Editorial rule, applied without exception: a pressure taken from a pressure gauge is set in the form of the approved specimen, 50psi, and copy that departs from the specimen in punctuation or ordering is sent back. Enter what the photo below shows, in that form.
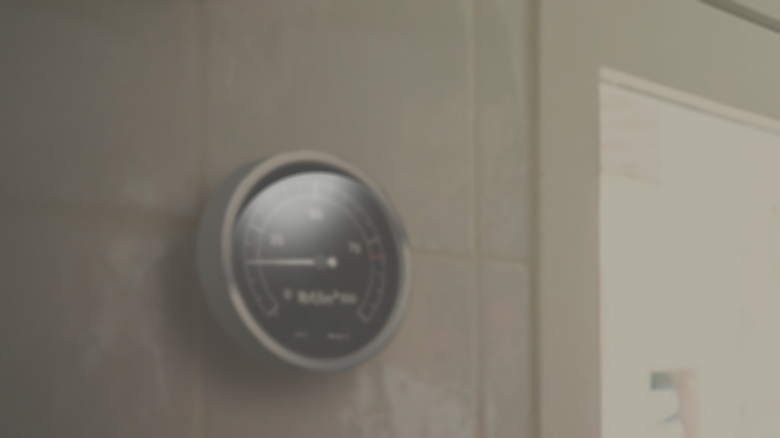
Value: 15psi
